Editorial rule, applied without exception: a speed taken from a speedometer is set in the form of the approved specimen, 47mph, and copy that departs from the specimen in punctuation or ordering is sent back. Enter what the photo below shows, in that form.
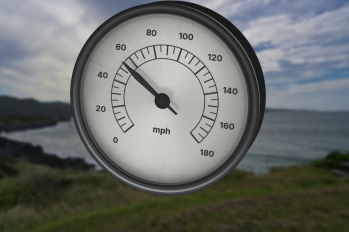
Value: 55mph
